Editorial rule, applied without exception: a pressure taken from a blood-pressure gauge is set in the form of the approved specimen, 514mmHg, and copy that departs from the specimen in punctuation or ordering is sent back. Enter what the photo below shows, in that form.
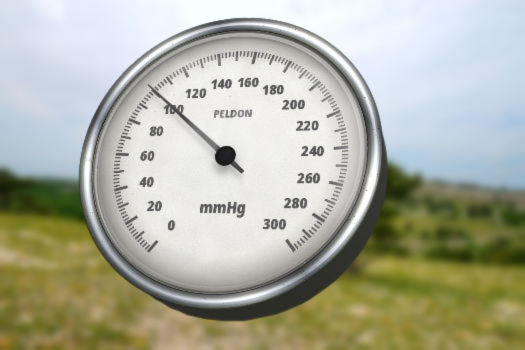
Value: 100mmHg
